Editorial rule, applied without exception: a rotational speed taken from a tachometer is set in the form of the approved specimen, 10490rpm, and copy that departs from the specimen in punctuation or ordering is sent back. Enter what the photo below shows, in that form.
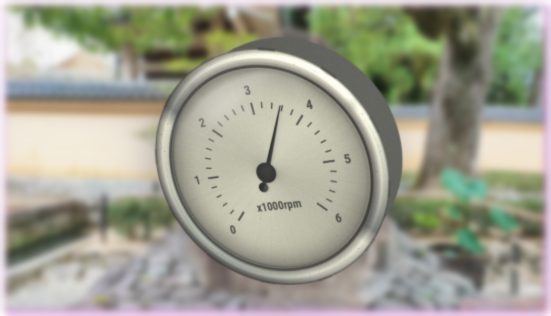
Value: 3600rpm
